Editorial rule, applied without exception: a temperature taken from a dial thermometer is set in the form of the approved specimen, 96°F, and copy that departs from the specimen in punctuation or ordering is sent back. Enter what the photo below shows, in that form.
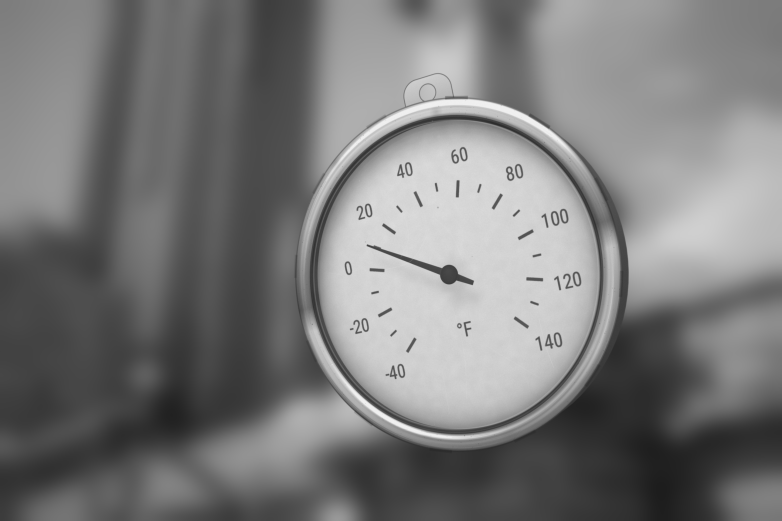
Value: 10°F
